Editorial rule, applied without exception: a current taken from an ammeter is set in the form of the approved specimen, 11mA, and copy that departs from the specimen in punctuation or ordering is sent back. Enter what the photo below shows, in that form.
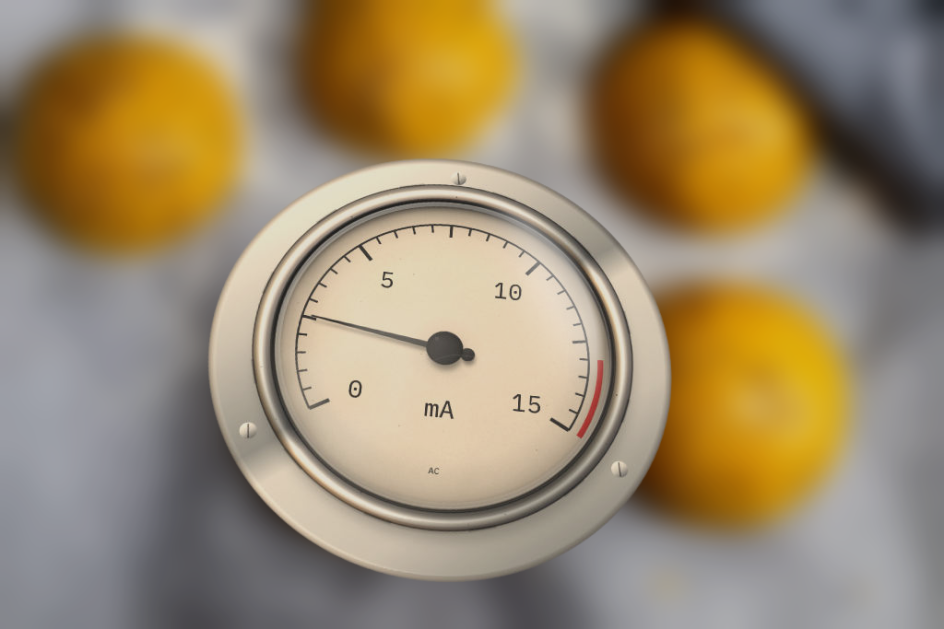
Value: 2.5mA
